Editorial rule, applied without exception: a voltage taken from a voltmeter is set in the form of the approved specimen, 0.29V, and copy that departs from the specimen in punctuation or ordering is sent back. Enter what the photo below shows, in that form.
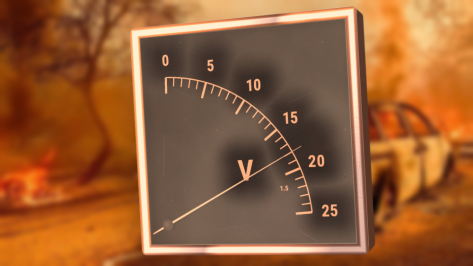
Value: 18V
